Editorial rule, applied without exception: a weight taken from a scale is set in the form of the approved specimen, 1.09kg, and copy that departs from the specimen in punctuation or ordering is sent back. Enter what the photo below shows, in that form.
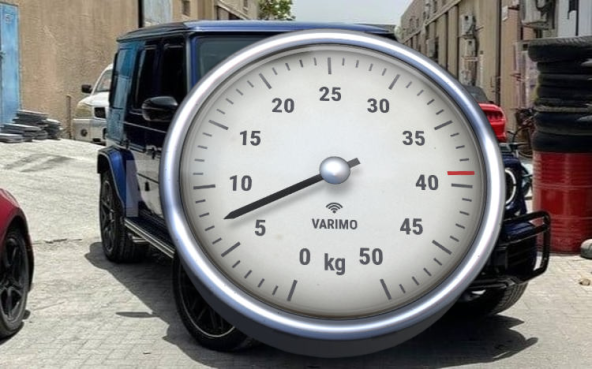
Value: 7kg
